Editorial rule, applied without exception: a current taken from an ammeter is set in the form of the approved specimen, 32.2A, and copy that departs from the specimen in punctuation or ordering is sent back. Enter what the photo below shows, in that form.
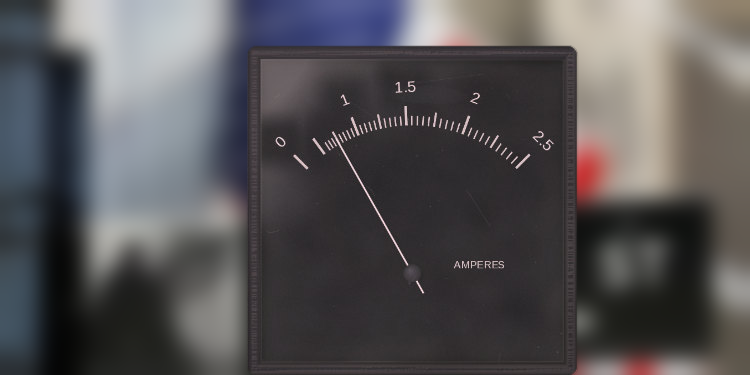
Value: 0.75A
